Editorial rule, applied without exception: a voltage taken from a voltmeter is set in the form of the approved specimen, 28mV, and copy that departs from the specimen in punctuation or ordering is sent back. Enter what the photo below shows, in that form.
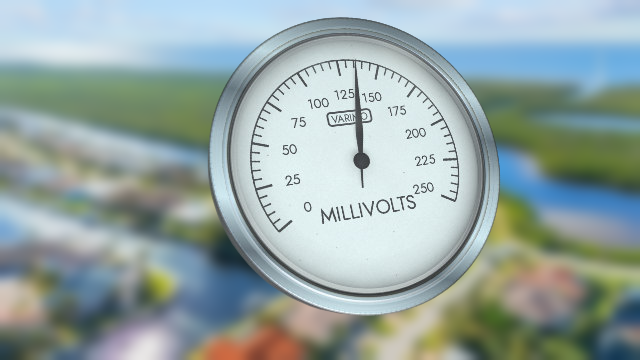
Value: 135mV
